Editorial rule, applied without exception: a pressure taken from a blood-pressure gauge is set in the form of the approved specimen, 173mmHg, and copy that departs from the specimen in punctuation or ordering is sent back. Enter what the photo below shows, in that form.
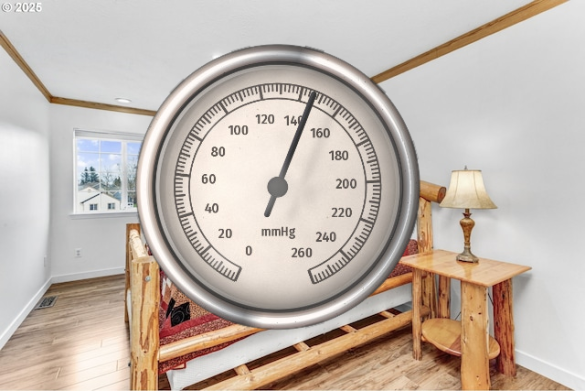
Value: 146mmHg
